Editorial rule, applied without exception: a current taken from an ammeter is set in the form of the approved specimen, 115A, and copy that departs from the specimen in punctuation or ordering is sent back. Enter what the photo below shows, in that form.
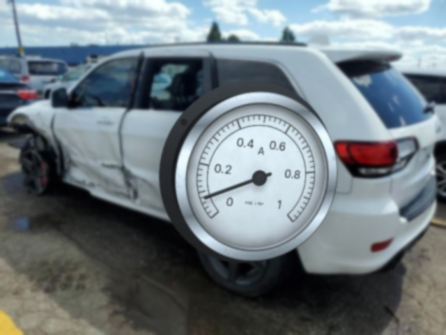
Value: 0.08A
